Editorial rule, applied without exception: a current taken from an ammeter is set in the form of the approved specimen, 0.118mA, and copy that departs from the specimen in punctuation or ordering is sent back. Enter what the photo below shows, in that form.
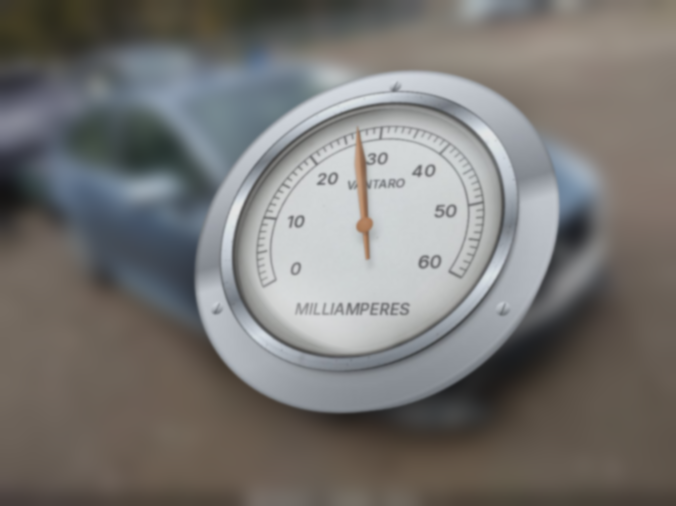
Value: 27mA
